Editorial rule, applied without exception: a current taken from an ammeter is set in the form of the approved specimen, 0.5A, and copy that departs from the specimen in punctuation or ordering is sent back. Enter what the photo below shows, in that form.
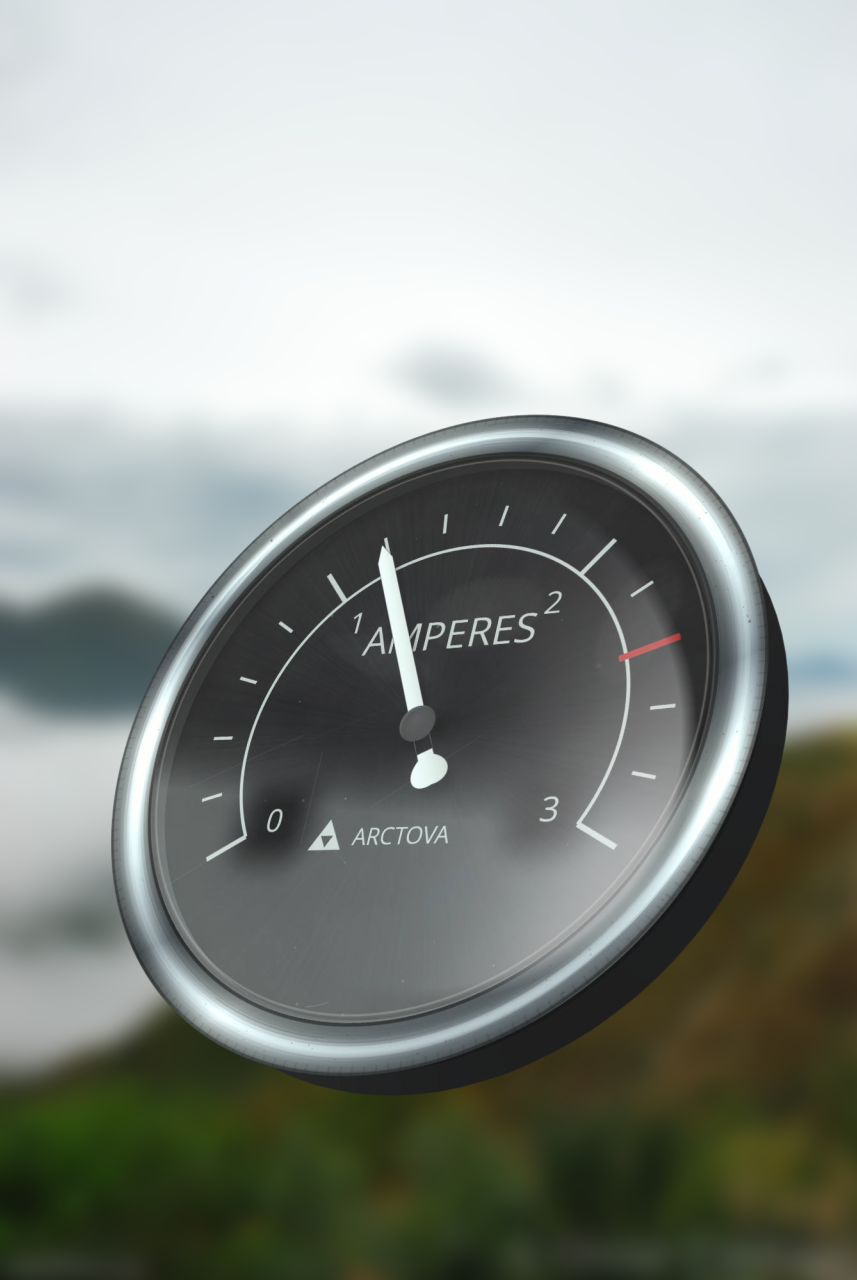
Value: 1.2A
